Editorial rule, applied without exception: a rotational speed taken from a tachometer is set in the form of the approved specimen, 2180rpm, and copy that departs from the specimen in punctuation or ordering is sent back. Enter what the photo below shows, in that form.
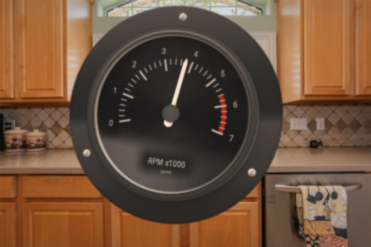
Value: 3800rpm
